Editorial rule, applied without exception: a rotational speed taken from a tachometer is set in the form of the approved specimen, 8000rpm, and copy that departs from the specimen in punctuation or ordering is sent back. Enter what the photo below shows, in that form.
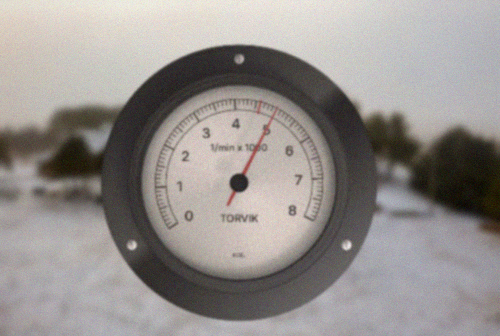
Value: 5000rpm
